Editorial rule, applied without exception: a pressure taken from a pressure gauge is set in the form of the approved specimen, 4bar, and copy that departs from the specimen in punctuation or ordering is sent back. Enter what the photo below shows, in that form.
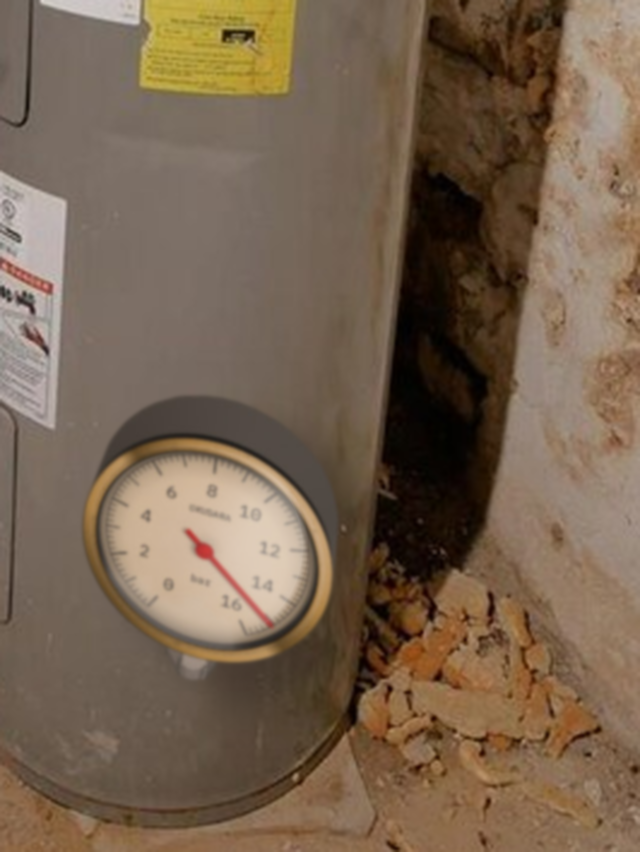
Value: 15bar
